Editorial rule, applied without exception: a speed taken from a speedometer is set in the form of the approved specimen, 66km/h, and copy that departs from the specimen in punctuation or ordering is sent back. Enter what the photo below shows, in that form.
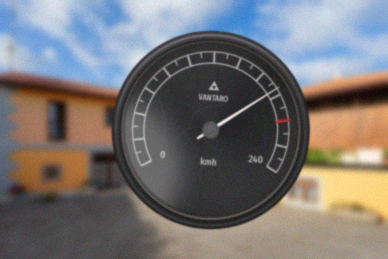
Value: 175km/h
